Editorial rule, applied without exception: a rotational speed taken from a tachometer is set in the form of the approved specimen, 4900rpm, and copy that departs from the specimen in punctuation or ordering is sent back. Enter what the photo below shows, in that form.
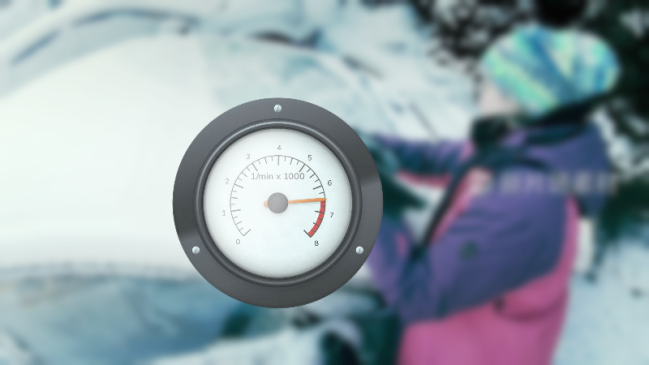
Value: 6500rpm
